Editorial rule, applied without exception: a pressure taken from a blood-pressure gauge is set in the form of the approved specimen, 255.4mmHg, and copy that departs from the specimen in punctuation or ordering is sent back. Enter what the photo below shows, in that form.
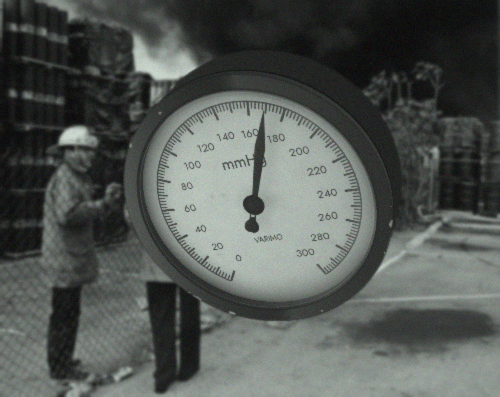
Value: 170mmHg
